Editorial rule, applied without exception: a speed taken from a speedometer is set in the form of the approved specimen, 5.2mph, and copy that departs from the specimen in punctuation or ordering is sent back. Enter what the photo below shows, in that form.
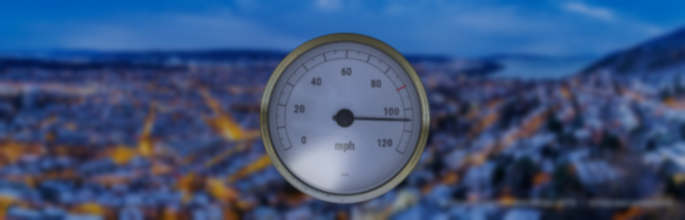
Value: 105mph
